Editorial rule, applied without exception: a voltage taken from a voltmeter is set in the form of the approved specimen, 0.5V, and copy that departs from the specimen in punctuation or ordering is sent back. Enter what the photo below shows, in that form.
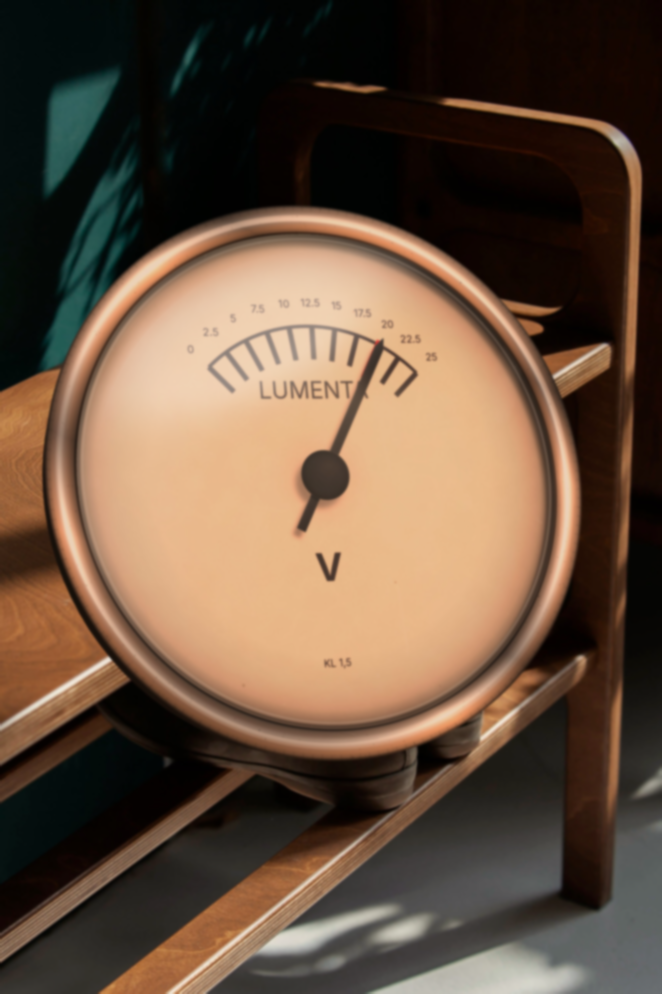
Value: 20V
